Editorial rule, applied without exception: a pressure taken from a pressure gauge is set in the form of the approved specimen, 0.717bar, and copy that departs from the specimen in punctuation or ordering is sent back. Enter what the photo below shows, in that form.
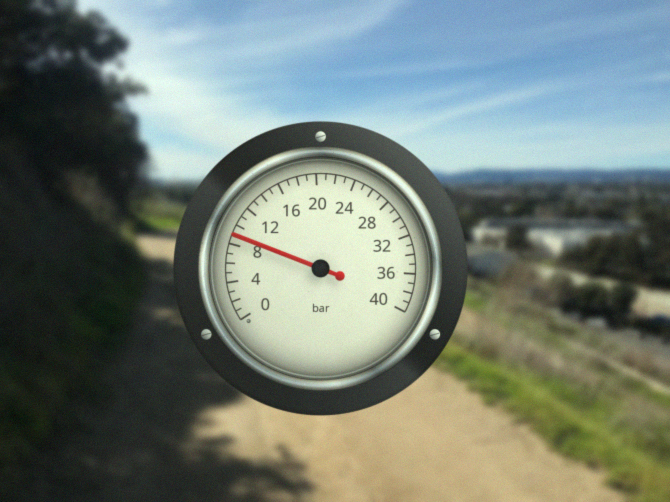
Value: 9bar
